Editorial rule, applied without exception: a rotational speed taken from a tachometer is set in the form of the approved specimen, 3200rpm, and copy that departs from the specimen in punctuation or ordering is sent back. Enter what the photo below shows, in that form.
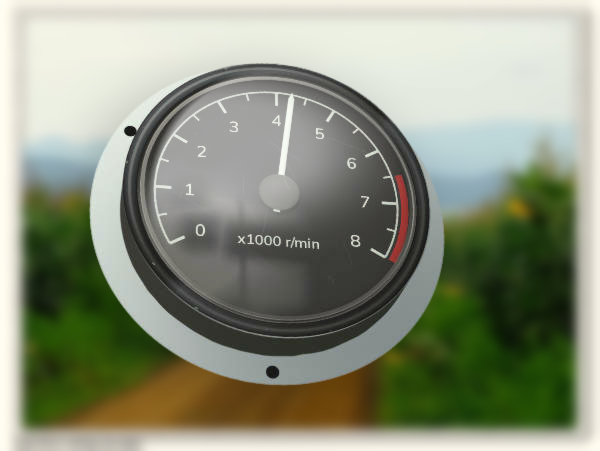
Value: 4250rpm
